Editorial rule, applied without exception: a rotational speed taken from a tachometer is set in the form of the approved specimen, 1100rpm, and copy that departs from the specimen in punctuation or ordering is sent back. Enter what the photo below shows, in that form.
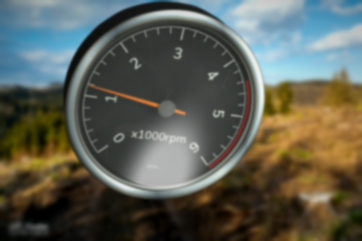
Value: 1200rpm
